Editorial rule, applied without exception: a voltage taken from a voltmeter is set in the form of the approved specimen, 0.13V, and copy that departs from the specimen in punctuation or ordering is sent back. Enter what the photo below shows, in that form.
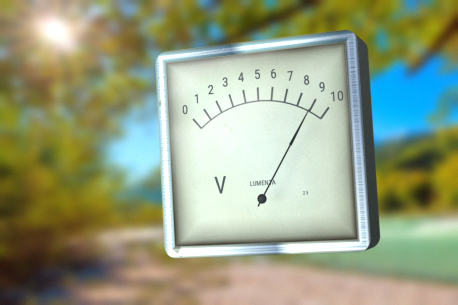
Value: 9V
